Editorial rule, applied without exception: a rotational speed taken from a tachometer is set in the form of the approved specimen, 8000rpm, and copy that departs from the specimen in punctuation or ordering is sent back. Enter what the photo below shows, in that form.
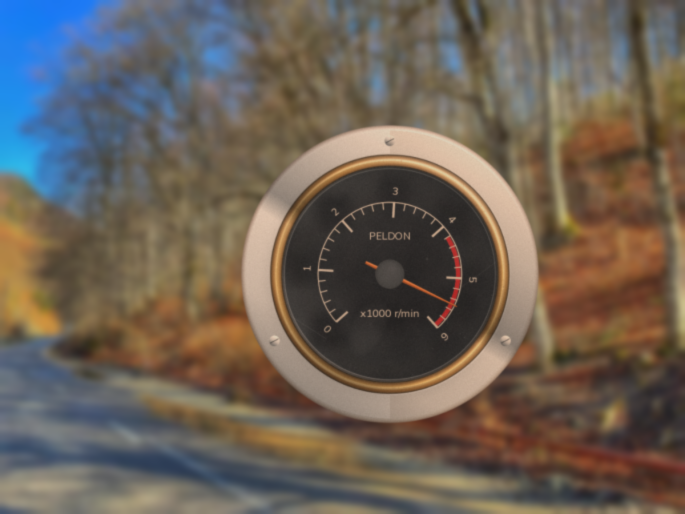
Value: 5500rpm
